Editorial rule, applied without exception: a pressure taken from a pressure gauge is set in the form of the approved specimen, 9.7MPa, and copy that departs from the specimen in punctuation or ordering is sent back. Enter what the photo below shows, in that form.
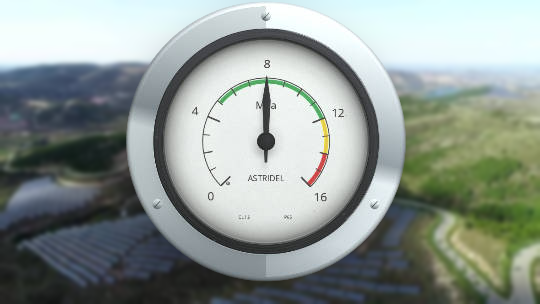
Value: 8MPa
